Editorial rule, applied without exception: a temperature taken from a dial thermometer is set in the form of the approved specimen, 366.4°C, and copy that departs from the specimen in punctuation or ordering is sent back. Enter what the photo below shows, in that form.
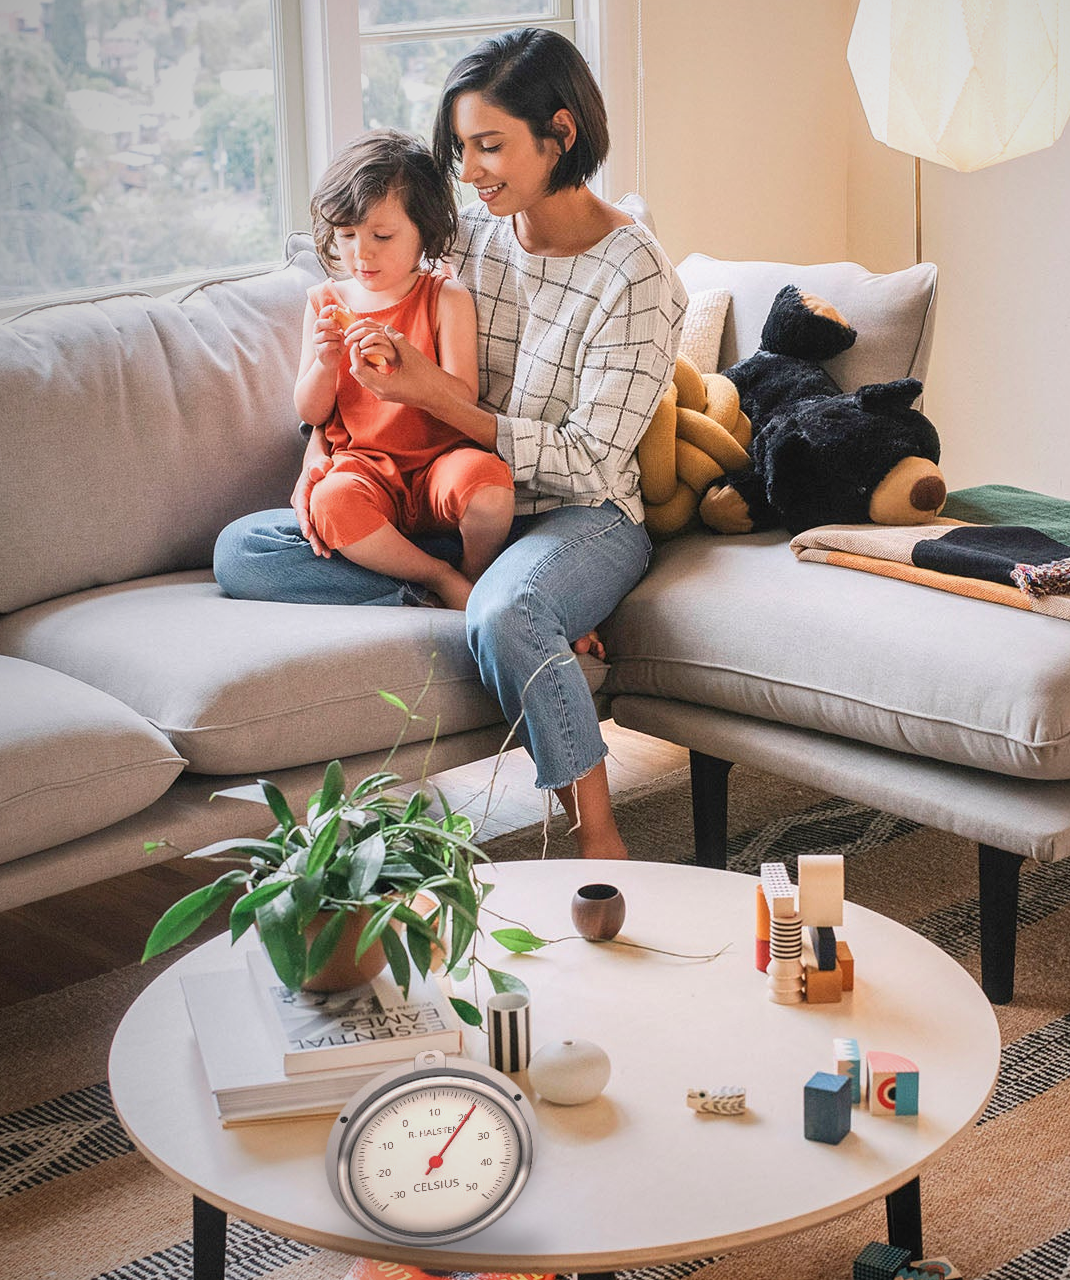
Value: 20°C
